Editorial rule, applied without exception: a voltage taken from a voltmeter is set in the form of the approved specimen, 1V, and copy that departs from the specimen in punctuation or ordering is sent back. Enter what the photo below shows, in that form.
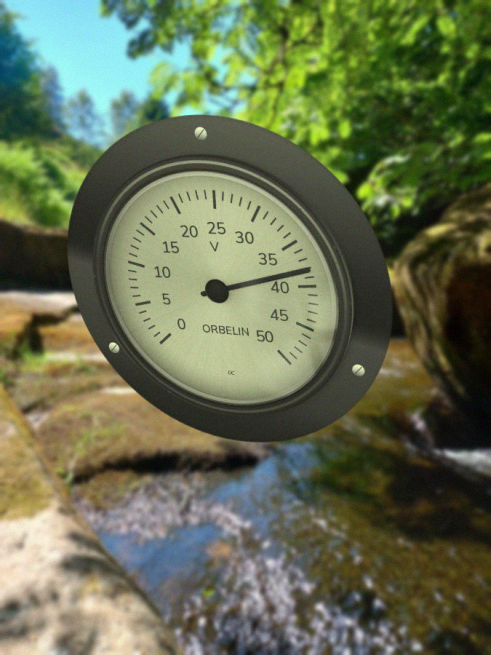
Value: 38V
